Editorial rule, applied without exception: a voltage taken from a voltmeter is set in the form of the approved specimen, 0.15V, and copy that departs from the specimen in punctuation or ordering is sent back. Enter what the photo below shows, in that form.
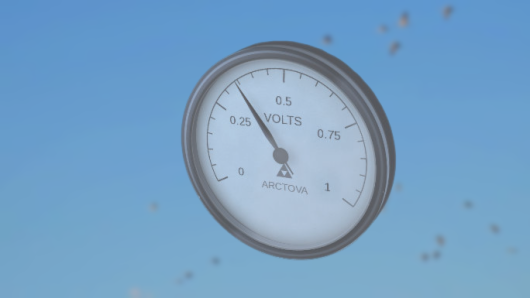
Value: 0.35V
